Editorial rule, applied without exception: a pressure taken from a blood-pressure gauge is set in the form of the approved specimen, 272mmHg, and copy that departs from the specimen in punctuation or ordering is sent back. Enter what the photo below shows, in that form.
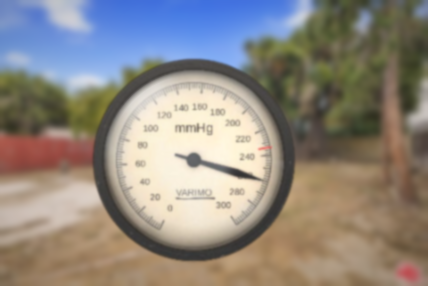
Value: 260mmHg
